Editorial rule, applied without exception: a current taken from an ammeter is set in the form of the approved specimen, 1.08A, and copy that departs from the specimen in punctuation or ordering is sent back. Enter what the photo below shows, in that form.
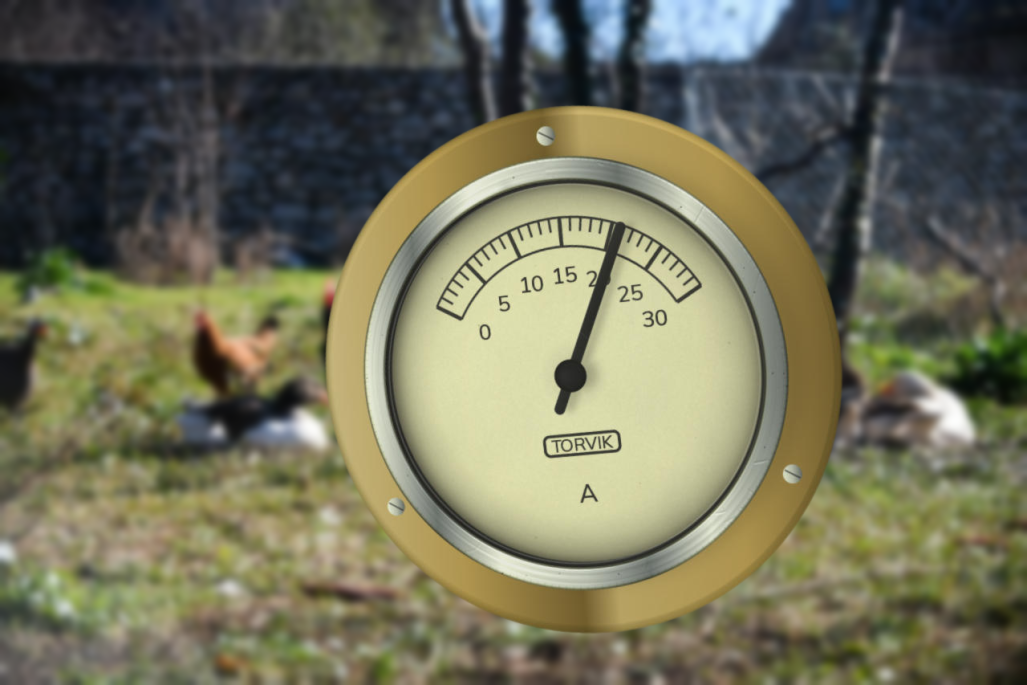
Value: 21A
